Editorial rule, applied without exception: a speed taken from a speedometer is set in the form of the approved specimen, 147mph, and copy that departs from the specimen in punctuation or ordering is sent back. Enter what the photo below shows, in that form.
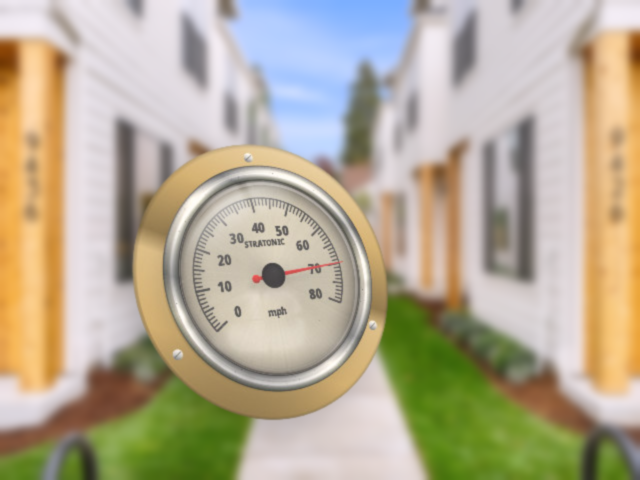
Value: 70mph
